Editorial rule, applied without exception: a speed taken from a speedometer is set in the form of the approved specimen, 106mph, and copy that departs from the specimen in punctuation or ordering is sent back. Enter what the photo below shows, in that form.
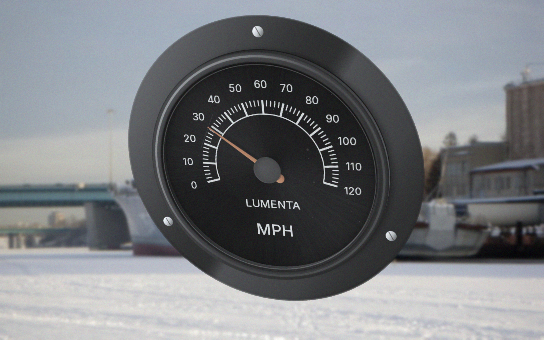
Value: 30mph
